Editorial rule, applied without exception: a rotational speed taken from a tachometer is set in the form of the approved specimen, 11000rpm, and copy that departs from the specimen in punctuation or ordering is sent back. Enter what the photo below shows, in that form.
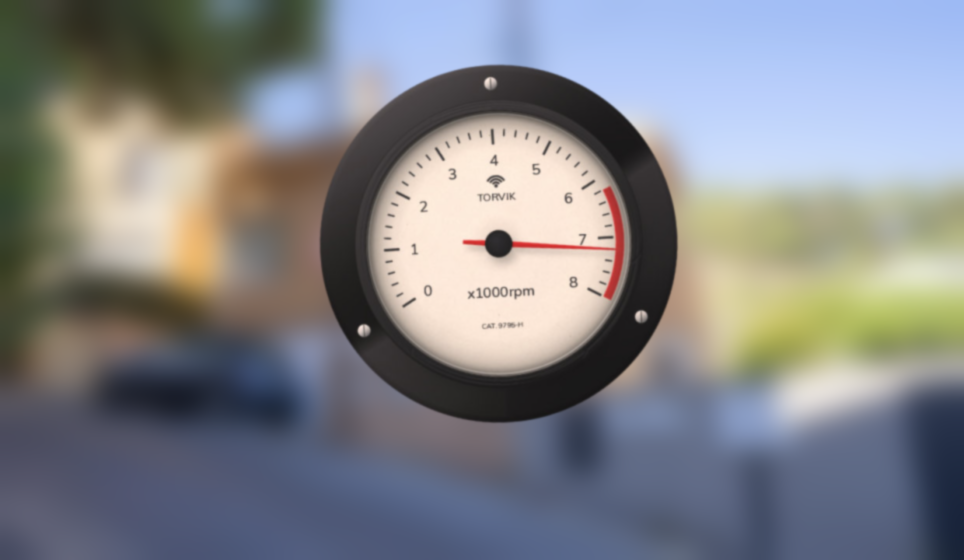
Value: 7200rpm
